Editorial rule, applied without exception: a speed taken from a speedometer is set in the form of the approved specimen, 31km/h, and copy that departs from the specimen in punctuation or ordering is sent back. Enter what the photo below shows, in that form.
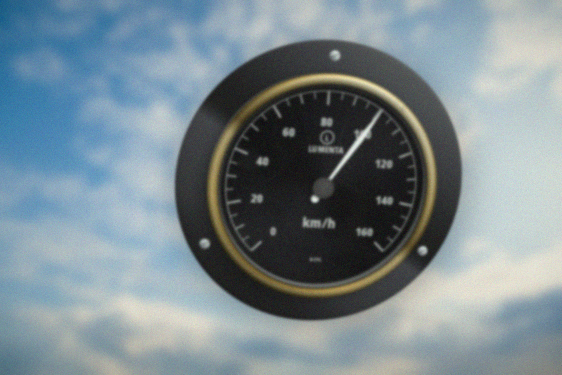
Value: 100km/h
